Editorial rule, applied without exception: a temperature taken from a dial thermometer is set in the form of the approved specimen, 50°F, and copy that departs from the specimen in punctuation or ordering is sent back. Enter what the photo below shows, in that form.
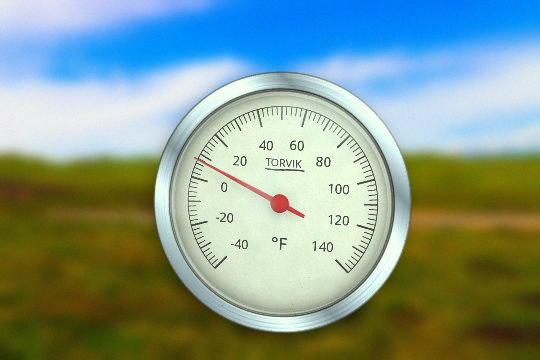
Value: 8°F
